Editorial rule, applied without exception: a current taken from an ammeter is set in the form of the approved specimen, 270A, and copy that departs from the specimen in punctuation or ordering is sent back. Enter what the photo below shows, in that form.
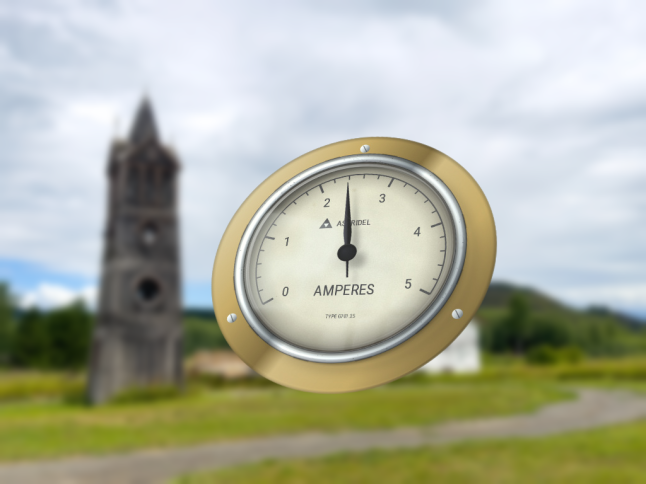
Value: 2.4A
